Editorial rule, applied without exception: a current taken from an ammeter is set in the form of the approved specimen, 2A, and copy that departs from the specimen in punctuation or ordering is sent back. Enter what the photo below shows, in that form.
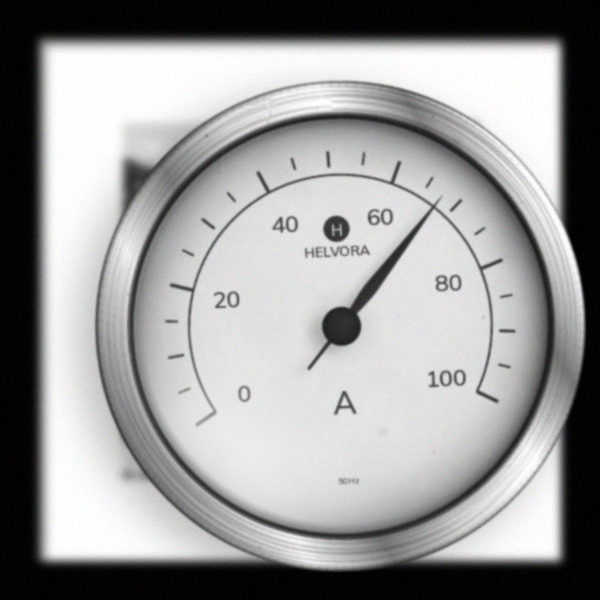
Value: 67.5A
